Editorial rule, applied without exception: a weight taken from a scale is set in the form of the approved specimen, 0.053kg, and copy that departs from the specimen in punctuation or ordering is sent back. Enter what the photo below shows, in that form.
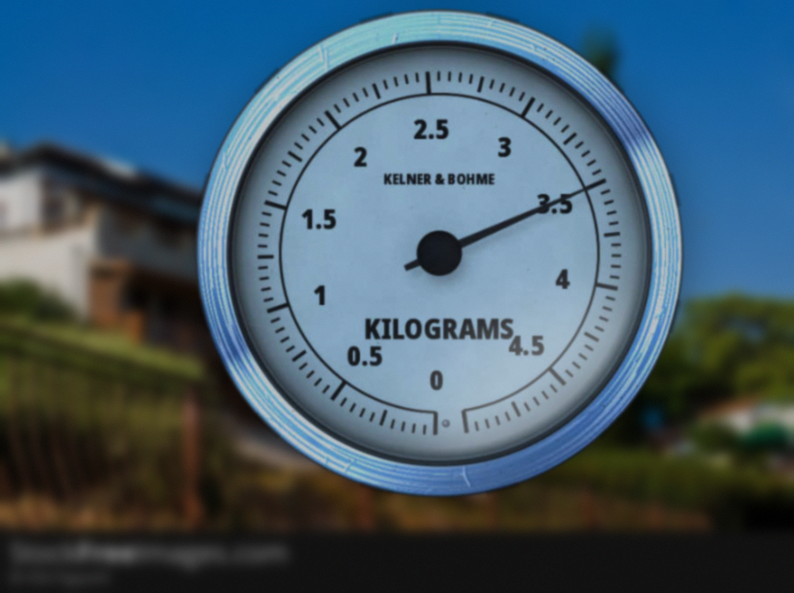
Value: 3.5kg
